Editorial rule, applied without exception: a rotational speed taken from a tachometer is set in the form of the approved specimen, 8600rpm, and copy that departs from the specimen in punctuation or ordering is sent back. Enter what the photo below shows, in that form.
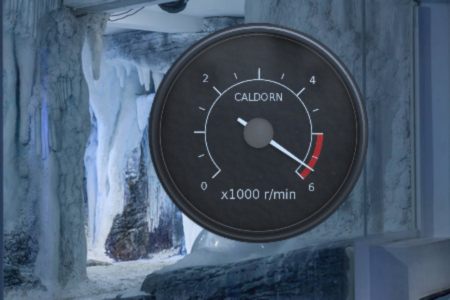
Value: 5750rpm
